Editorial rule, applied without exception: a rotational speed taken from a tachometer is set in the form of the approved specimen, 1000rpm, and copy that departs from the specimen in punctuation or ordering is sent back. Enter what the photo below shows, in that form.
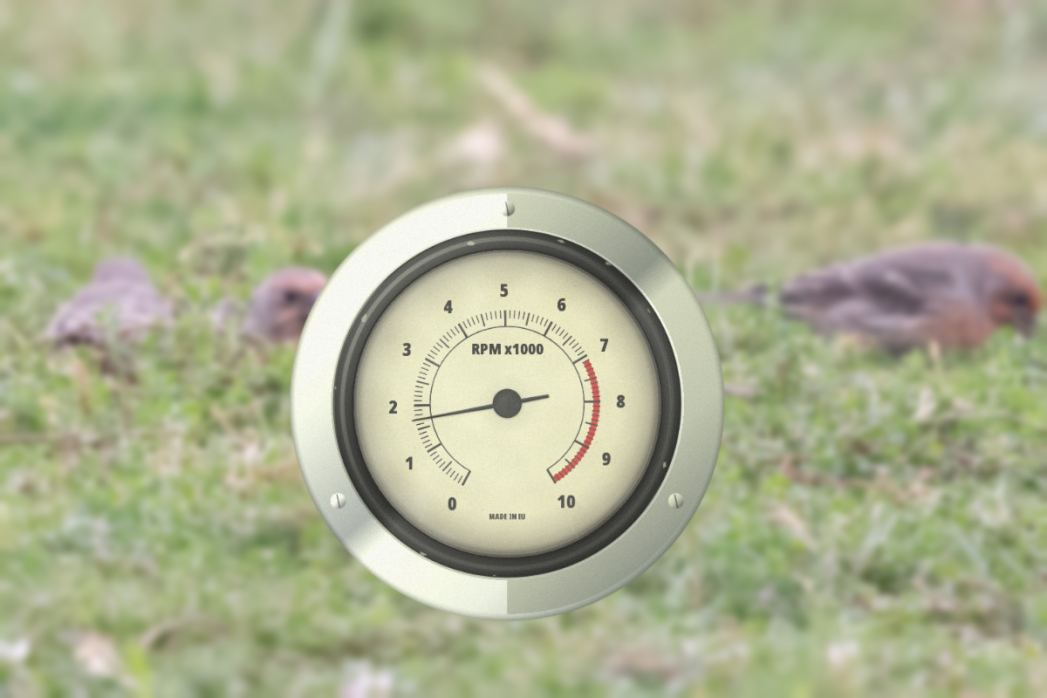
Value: 1700rpm
